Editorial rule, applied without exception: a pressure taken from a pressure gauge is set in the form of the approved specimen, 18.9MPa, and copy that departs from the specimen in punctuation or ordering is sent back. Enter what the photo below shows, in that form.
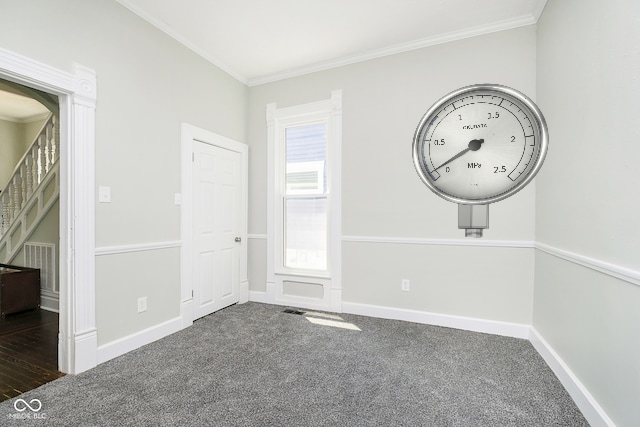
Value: 0.1MPa
